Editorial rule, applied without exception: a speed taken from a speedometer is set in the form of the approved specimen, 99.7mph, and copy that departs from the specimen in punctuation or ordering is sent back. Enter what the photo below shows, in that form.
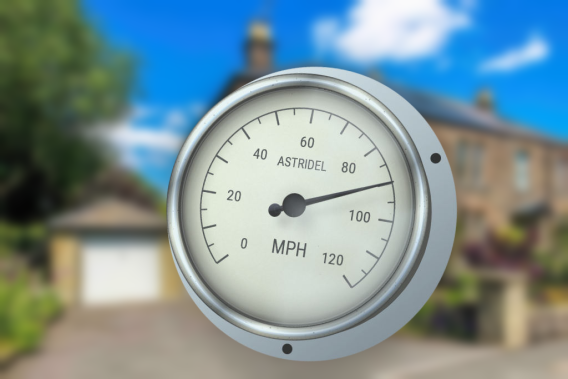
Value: 90mph
